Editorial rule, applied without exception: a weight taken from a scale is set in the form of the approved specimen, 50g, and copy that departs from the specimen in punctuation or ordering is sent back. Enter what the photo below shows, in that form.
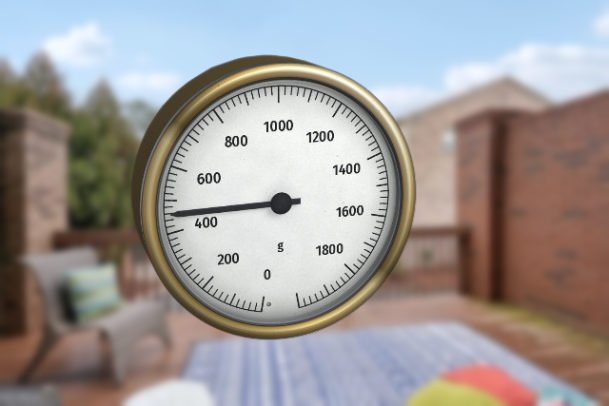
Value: 460g
